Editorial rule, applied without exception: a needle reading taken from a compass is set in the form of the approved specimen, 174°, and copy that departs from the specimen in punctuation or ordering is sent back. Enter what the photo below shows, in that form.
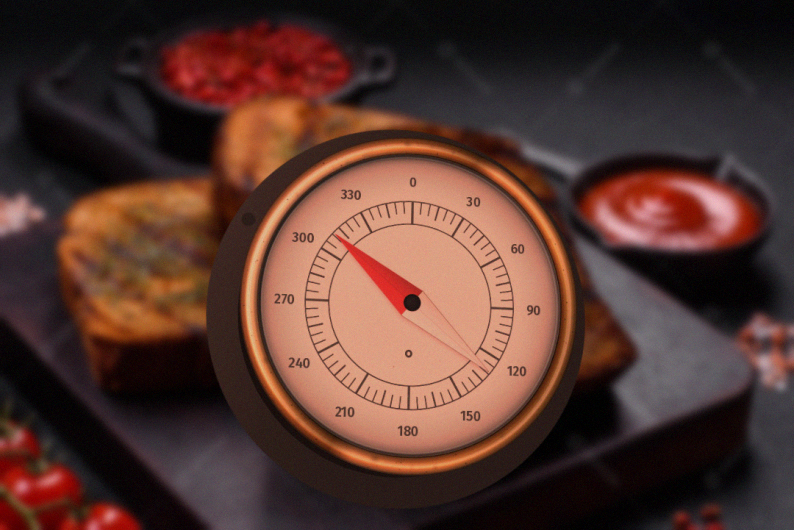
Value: 310°
